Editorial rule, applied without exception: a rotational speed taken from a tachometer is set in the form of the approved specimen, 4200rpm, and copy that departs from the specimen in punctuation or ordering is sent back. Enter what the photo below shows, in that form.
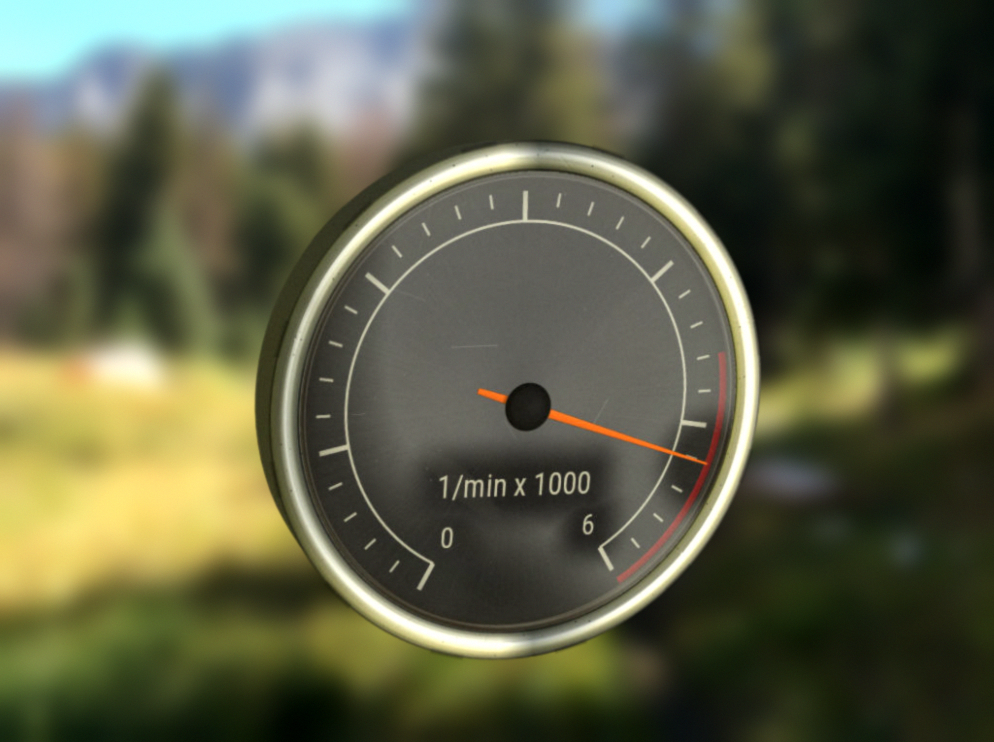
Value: 5200rpm
